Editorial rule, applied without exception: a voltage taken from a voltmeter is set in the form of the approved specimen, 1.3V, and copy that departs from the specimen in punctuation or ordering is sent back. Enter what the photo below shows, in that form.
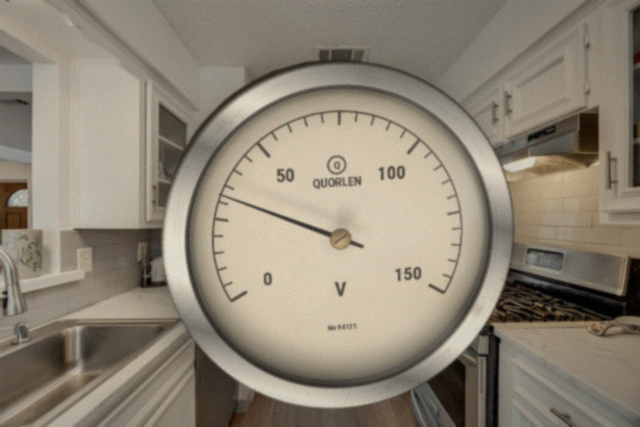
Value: 32.5V
